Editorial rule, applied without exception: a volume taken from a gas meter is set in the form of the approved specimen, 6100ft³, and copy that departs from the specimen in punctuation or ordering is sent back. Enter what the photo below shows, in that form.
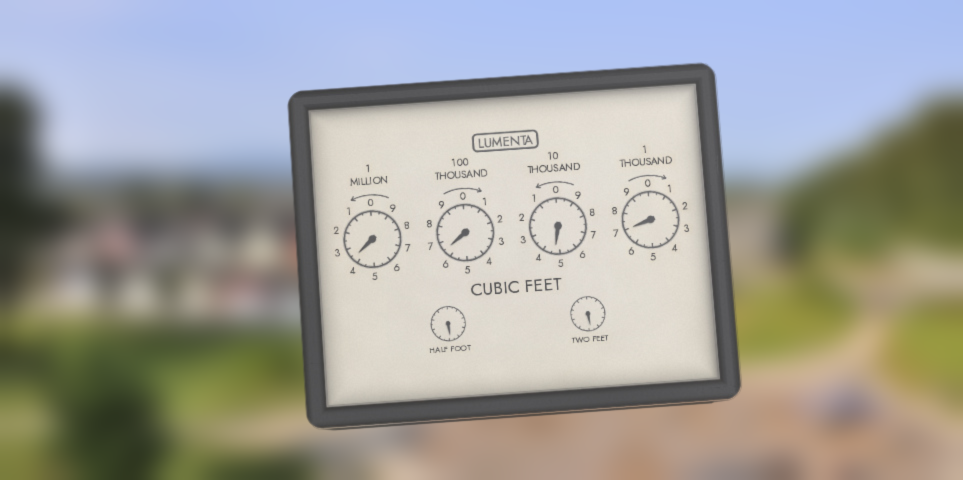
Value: 364700ft³
